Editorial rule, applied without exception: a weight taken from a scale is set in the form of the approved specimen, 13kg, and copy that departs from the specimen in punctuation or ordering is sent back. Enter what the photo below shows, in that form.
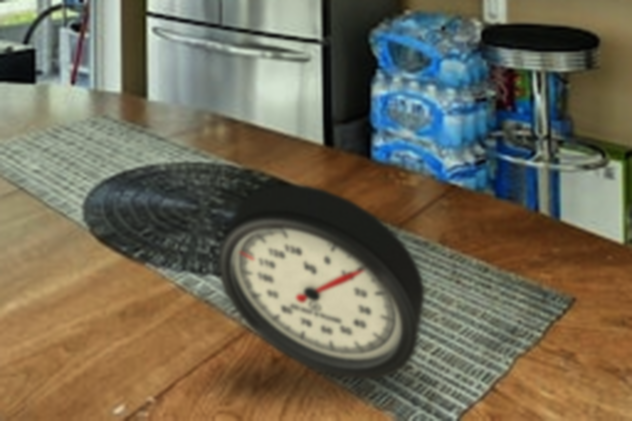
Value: 10kg
